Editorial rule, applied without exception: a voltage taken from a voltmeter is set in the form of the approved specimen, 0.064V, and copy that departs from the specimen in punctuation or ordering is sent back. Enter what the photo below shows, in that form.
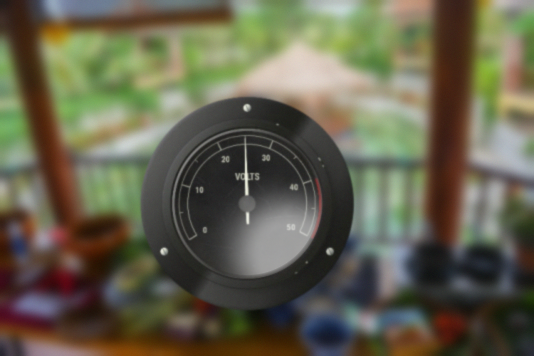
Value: 25V
